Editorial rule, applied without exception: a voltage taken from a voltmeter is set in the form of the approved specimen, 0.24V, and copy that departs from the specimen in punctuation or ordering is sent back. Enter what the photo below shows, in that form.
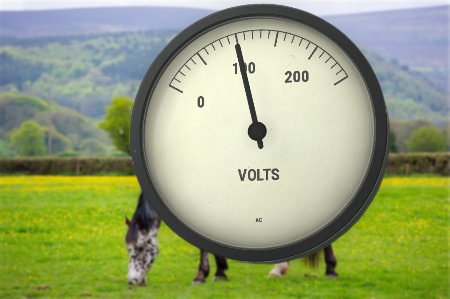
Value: 100V
